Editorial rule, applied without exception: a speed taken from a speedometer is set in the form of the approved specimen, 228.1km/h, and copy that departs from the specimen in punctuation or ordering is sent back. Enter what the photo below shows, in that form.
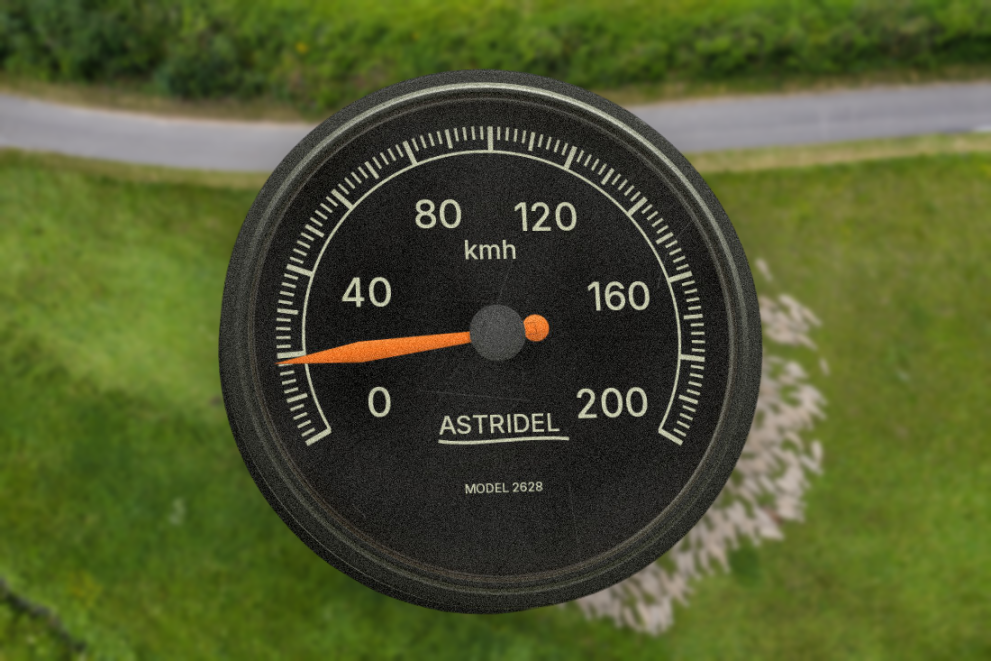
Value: 18km/h
